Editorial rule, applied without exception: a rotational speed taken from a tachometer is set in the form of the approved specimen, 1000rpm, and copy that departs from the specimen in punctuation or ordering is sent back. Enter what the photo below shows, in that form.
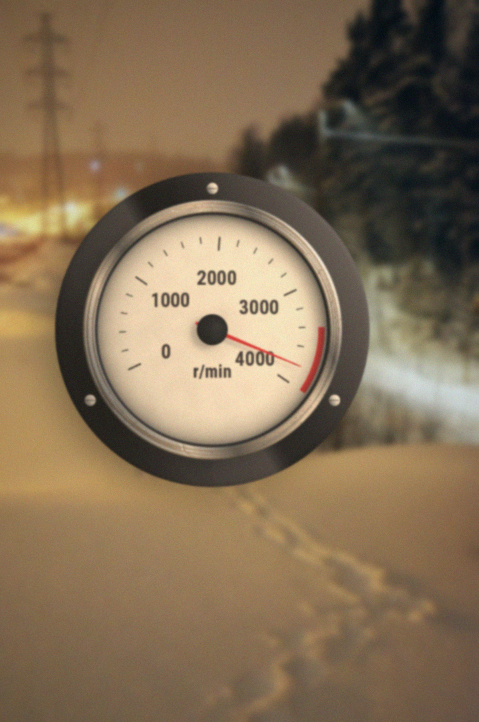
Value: 3800rpm
